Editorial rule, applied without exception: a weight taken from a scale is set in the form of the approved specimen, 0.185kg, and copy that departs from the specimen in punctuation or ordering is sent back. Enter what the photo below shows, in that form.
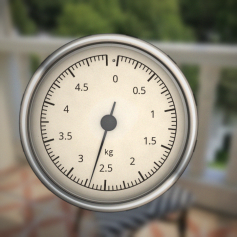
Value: 2.7kg
